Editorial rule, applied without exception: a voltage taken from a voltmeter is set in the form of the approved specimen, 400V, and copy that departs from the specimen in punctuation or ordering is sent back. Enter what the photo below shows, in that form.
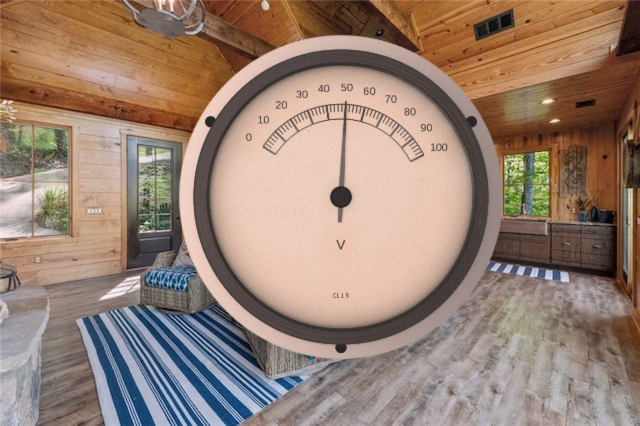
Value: 50V
